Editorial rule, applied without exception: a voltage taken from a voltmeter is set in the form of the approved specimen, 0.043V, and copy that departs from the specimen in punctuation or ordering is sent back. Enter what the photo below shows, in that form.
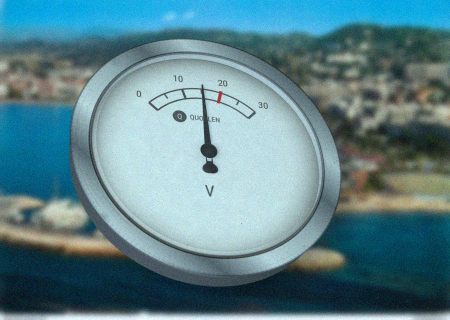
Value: 15V
